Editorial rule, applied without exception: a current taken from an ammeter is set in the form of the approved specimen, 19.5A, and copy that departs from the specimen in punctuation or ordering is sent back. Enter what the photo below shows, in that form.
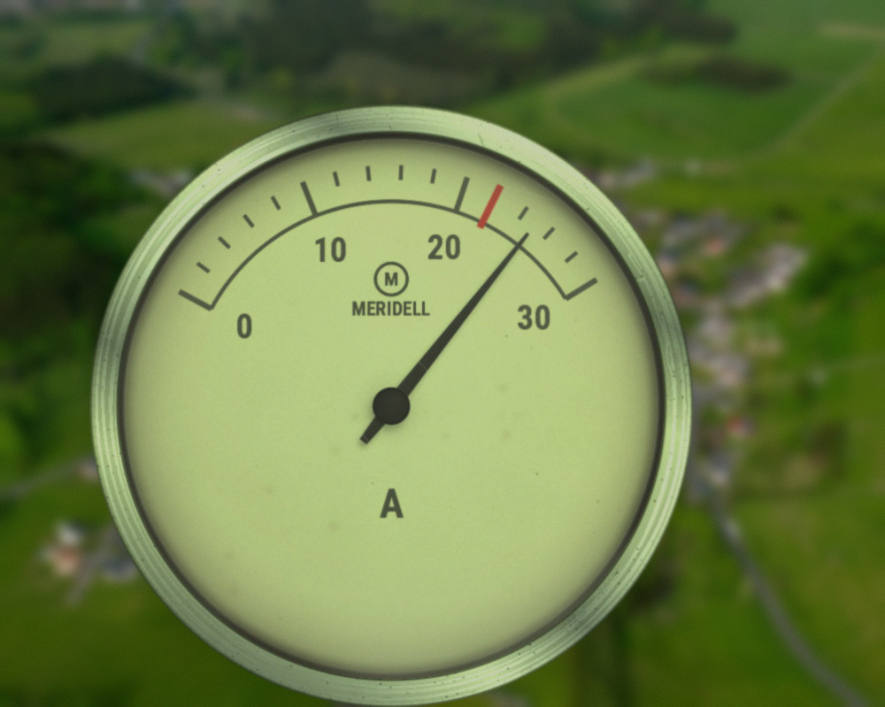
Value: 25A
